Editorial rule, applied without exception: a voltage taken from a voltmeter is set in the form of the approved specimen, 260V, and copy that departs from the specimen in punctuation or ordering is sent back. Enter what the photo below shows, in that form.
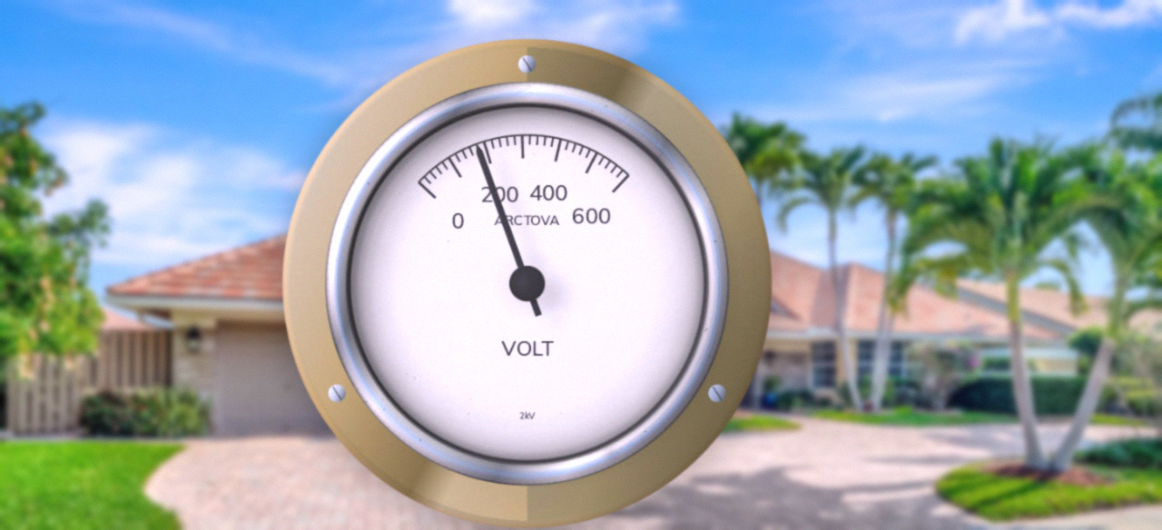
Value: 180V
